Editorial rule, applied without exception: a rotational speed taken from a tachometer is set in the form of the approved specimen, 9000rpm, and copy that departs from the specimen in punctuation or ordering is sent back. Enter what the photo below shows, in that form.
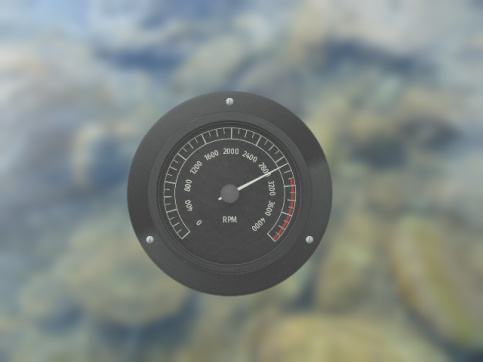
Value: 2900rpm
